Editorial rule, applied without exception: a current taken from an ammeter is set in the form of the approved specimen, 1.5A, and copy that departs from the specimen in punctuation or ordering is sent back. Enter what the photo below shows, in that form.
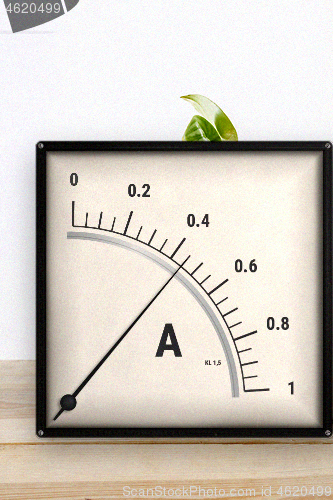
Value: 0.45A
